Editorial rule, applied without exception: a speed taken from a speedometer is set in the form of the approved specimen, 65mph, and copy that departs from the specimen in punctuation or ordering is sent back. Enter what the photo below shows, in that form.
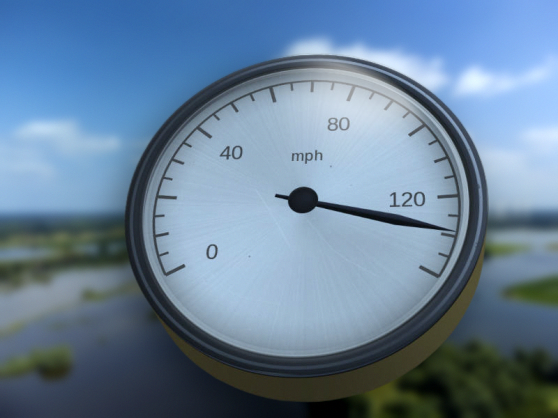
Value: 130mph
